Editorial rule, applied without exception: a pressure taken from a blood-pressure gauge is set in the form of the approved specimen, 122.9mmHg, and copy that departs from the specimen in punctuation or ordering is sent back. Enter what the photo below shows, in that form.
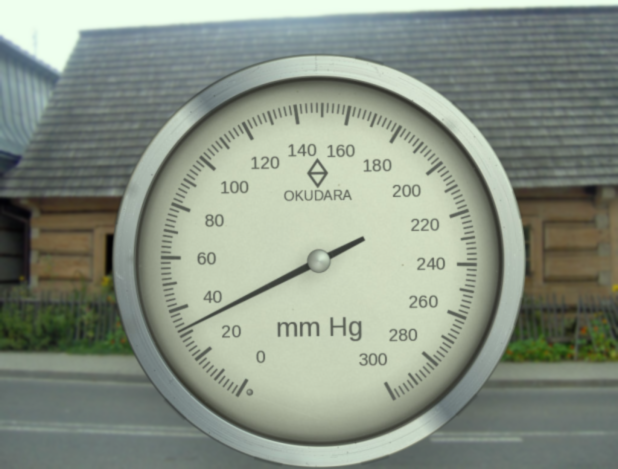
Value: 32mmHg
